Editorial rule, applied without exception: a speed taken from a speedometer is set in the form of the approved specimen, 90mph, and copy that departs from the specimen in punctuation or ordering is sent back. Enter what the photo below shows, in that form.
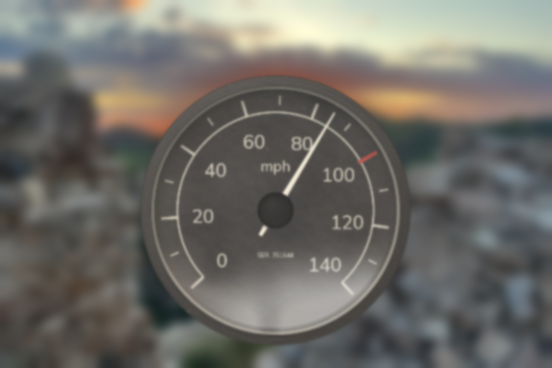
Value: 85mph
